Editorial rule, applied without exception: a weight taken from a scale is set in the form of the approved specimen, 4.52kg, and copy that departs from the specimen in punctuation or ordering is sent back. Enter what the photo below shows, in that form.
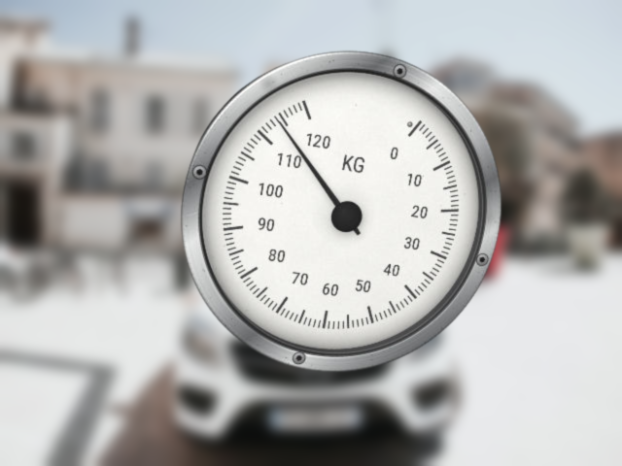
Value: 114kg
